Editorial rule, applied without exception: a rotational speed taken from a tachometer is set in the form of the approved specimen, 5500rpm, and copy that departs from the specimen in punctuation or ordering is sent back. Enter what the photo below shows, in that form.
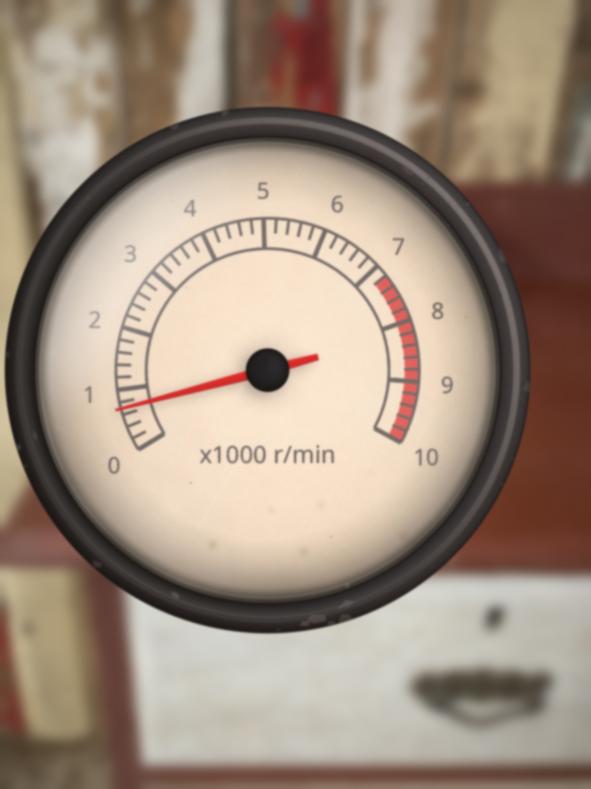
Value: 700rpm
